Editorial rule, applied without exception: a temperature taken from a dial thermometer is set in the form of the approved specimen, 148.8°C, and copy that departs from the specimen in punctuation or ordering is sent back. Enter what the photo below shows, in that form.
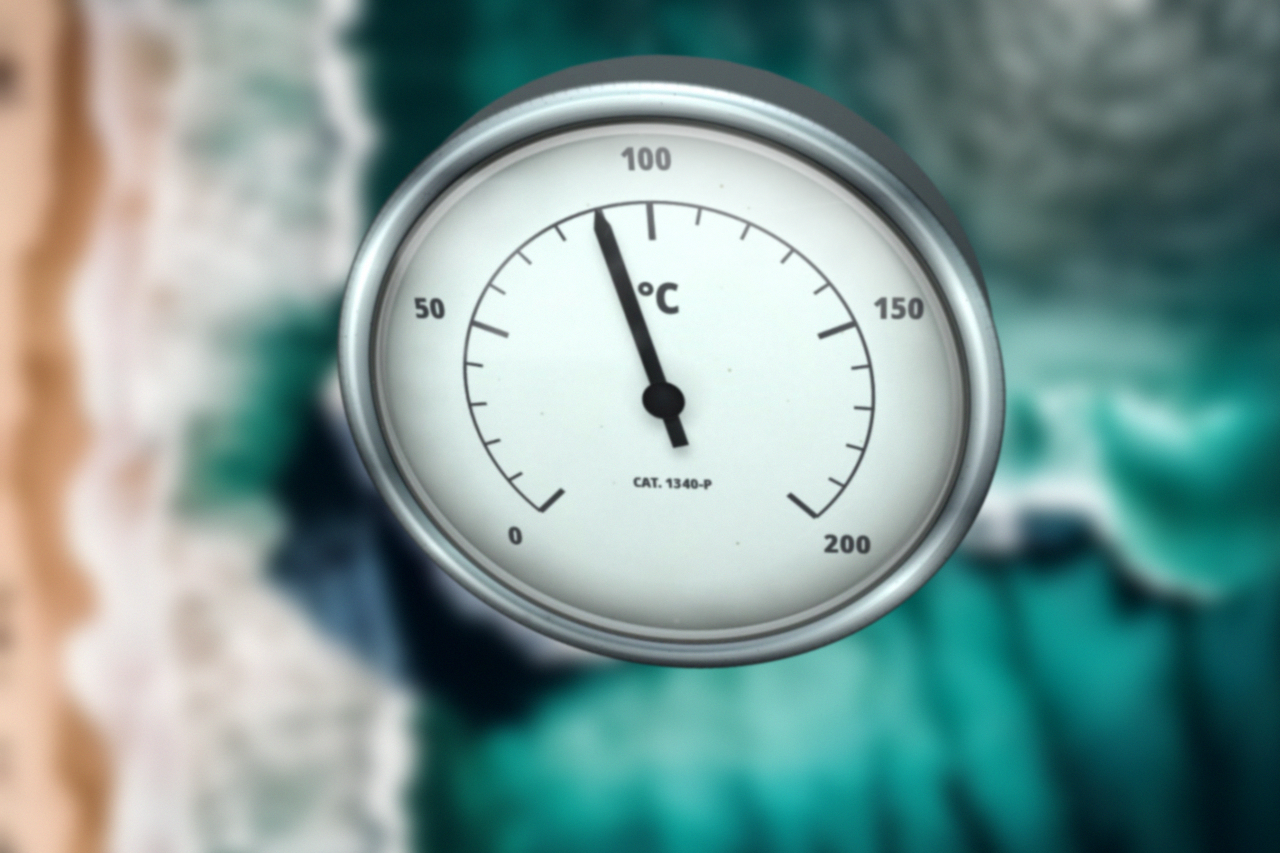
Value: 90°C
